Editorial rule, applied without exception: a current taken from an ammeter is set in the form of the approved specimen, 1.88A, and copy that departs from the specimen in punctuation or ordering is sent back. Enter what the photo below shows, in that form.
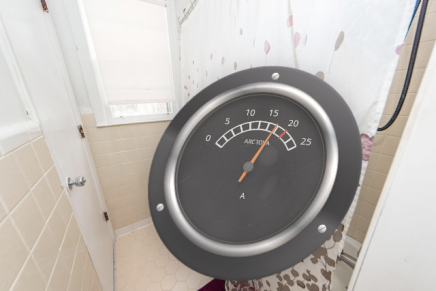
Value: 17.5A
